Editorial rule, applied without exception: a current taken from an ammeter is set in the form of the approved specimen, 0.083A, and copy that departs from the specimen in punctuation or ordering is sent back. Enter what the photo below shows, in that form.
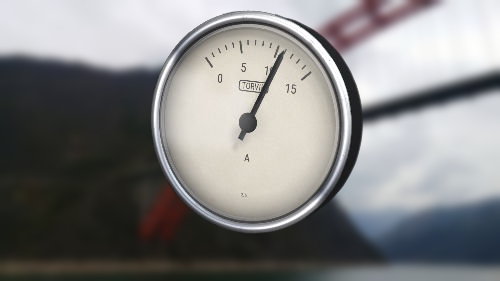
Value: 11A
